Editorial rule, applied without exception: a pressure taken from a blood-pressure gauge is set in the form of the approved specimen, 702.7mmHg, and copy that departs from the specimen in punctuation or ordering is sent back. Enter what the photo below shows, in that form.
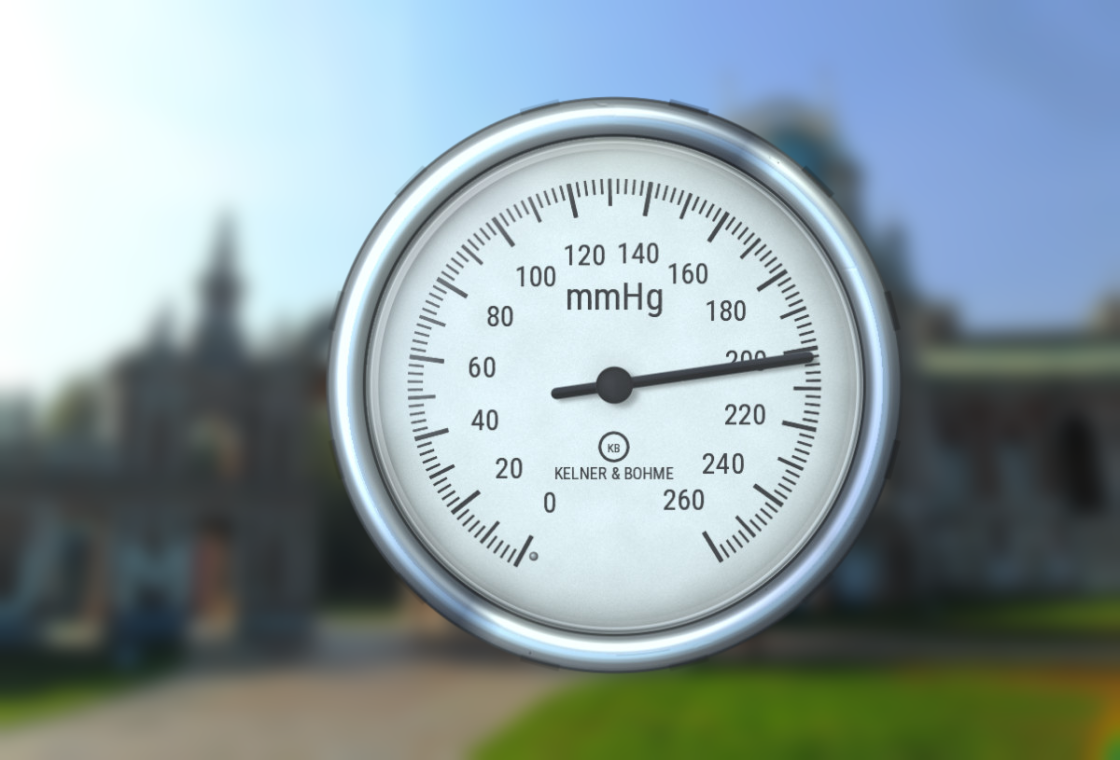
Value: 202mmHg
